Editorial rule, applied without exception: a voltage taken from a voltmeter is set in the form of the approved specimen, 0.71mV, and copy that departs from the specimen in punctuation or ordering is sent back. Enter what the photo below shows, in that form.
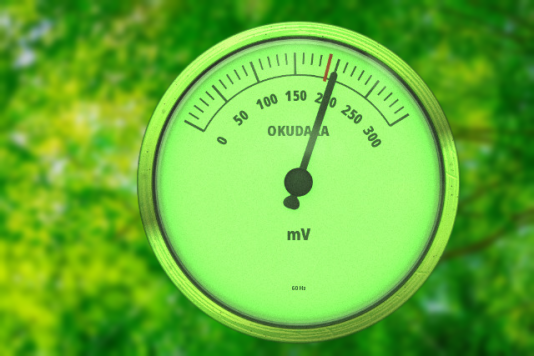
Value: 200mV
